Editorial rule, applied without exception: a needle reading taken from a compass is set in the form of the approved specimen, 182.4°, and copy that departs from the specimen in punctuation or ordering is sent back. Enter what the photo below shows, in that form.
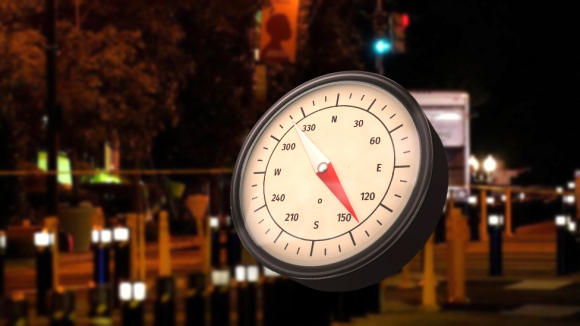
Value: 140°
